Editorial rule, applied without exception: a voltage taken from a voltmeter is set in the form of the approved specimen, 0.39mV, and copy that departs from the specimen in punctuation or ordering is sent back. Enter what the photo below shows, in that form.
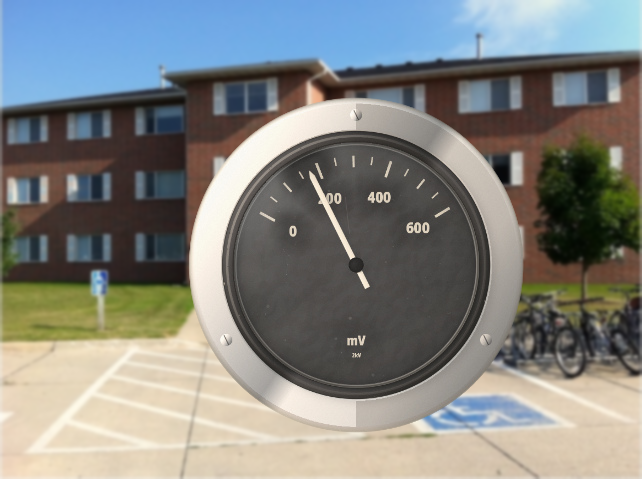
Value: 175mV
